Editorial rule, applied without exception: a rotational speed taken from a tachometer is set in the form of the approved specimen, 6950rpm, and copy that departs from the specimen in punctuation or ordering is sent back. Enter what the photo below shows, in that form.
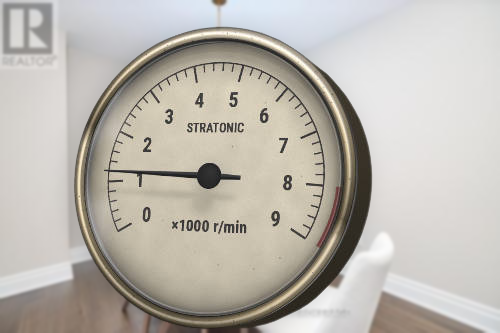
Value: 1200rpm
